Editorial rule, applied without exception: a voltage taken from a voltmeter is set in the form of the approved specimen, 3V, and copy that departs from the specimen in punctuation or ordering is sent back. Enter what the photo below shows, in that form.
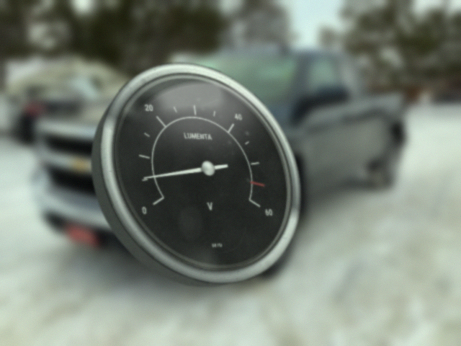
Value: 5V
